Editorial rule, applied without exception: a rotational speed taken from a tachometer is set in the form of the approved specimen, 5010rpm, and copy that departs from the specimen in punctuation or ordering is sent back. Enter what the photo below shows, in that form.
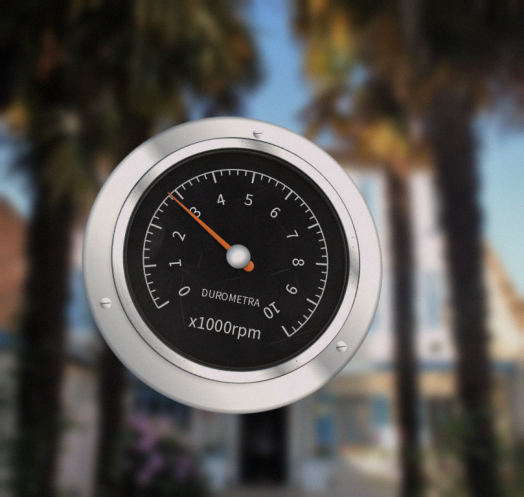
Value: 2800rpm
